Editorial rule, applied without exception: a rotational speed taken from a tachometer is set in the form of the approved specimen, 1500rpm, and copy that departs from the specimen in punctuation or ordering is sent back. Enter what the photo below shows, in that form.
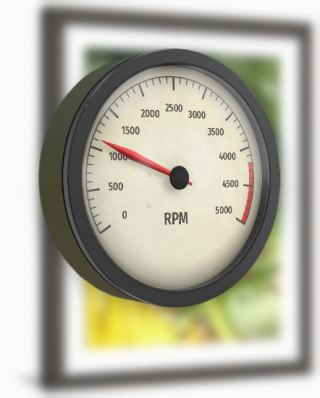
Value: 1100rpm
